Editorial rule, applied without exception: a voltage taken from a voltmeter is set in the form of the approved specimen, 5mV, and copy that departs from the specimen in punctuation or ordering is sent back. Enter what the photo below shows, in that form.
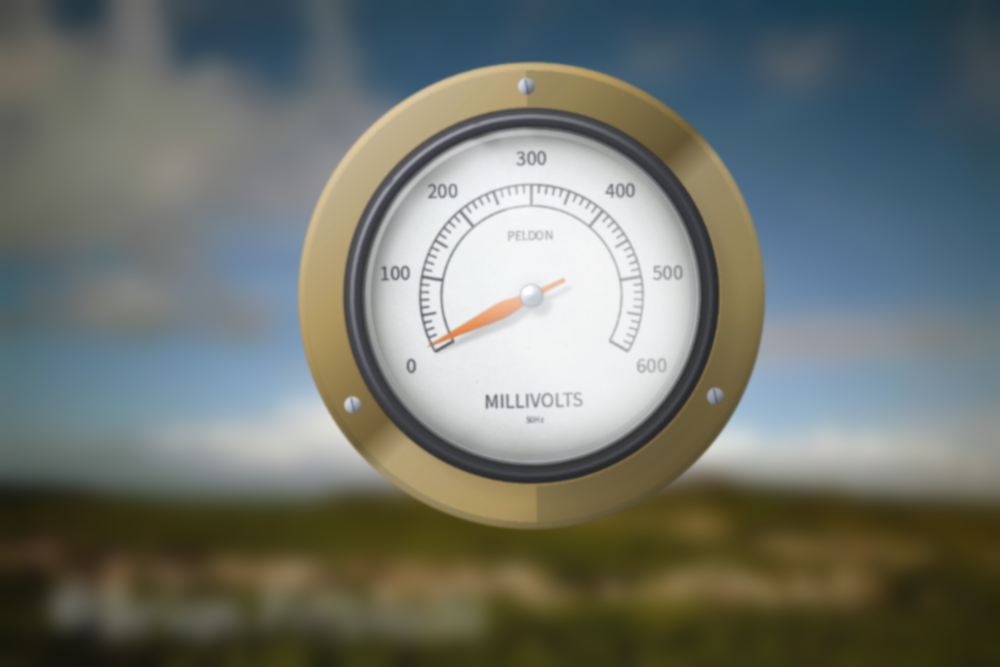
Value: 10mV
